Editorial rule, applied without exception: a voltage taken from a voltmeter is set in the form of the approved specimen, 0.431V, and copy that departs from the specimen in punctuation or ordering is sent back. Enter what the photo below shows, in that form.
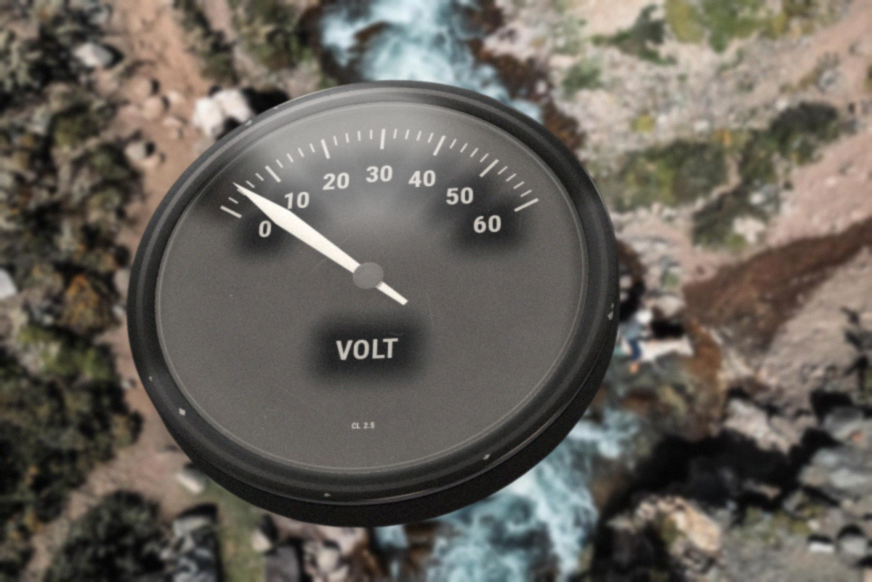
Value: 4V
